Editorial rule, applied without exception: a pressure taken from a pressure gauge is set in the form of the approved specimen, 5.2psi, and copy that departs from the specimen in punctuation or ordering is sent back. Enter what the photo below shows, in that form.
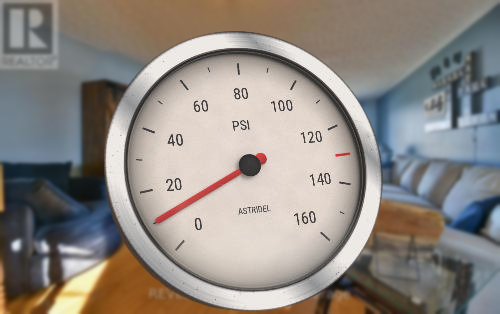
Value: 10psi
